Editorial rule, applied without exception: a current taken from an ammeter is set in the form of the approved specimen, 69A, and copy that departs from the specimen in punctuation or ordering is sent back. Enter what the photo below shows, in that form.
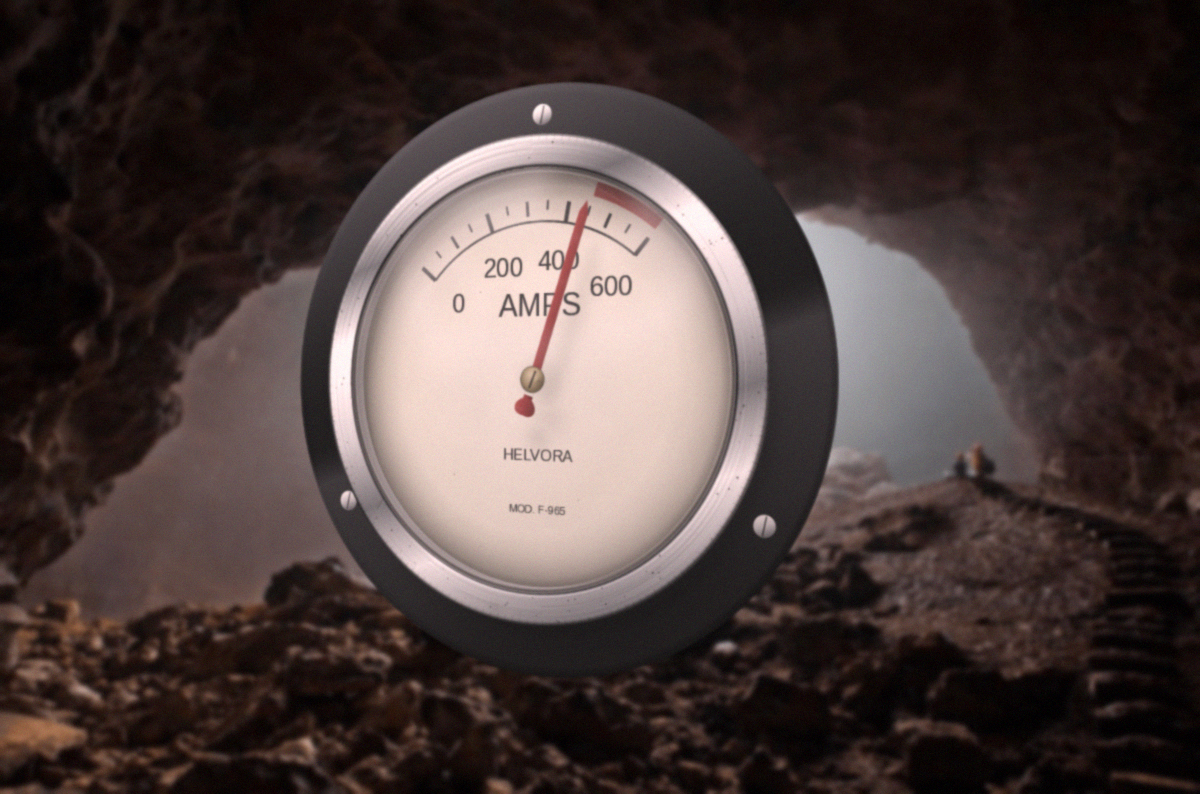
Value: 450A
